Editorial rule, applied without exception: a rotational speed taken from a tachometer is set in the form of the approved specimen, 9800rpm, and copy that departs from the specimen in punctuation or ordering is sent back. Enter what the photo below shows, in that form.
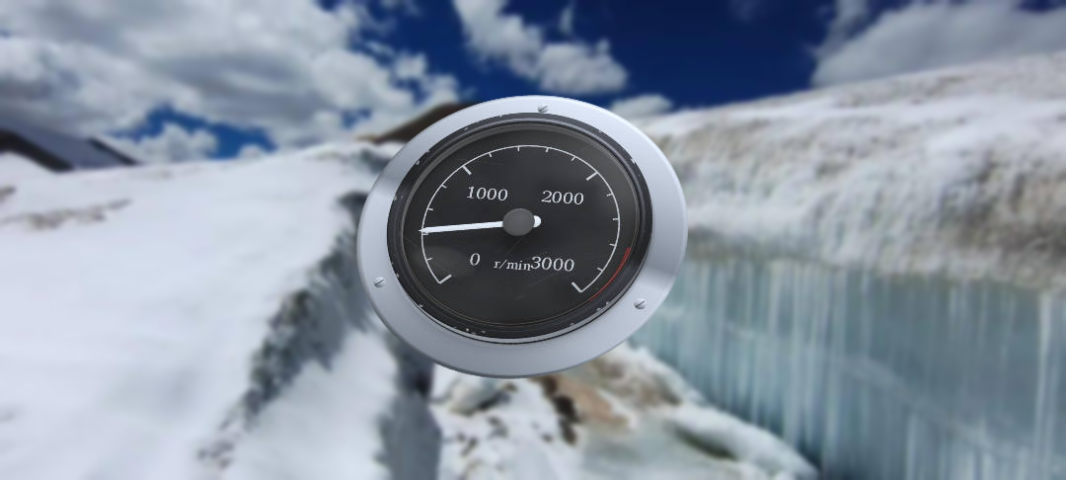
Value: 400rpm
